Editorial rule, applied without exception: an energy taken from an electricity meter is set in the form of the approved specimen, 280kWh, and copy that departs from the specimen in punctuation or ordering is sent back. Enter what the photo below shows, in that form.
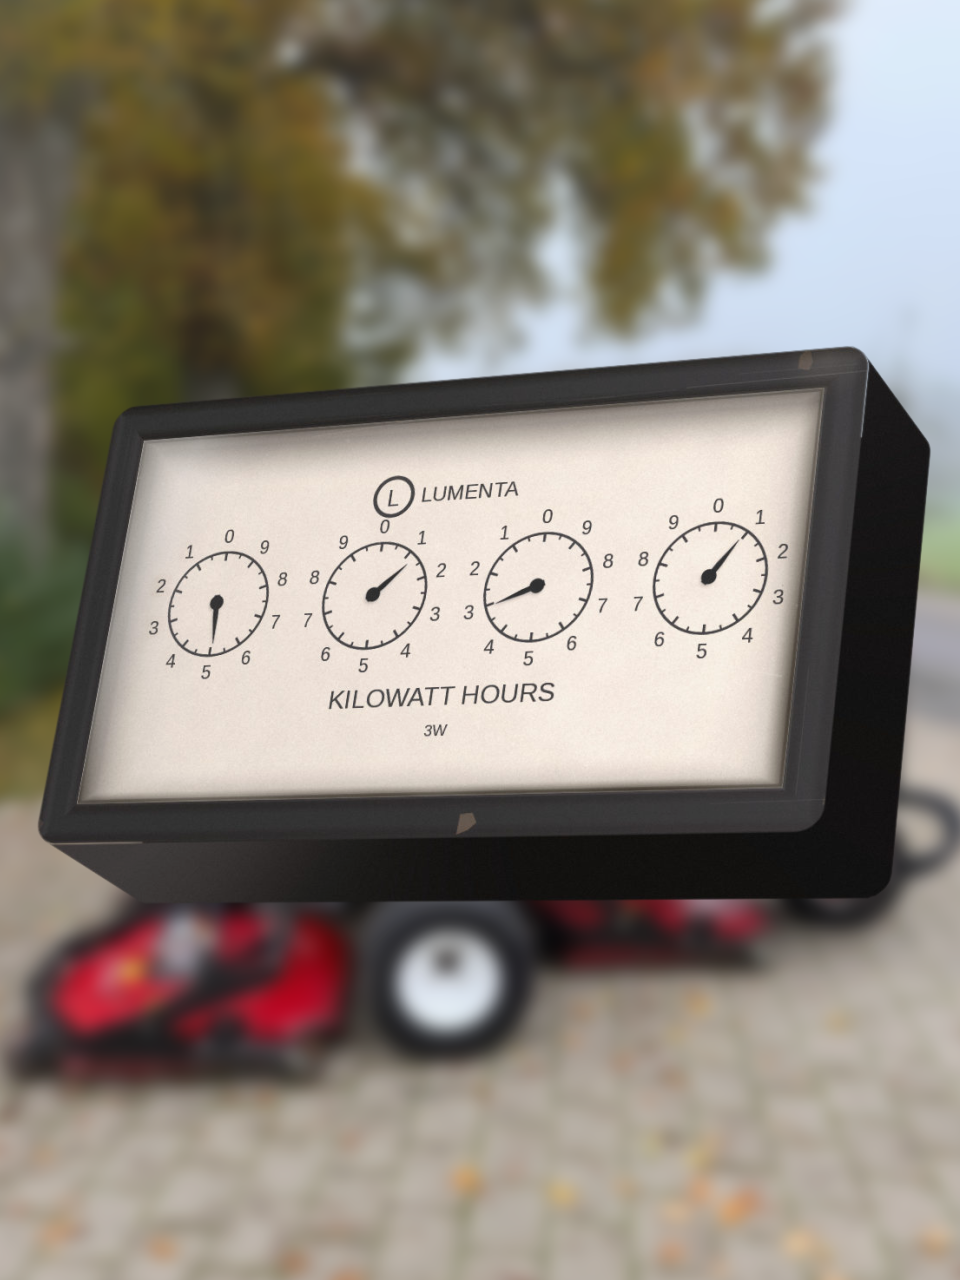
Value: 5131kWh
